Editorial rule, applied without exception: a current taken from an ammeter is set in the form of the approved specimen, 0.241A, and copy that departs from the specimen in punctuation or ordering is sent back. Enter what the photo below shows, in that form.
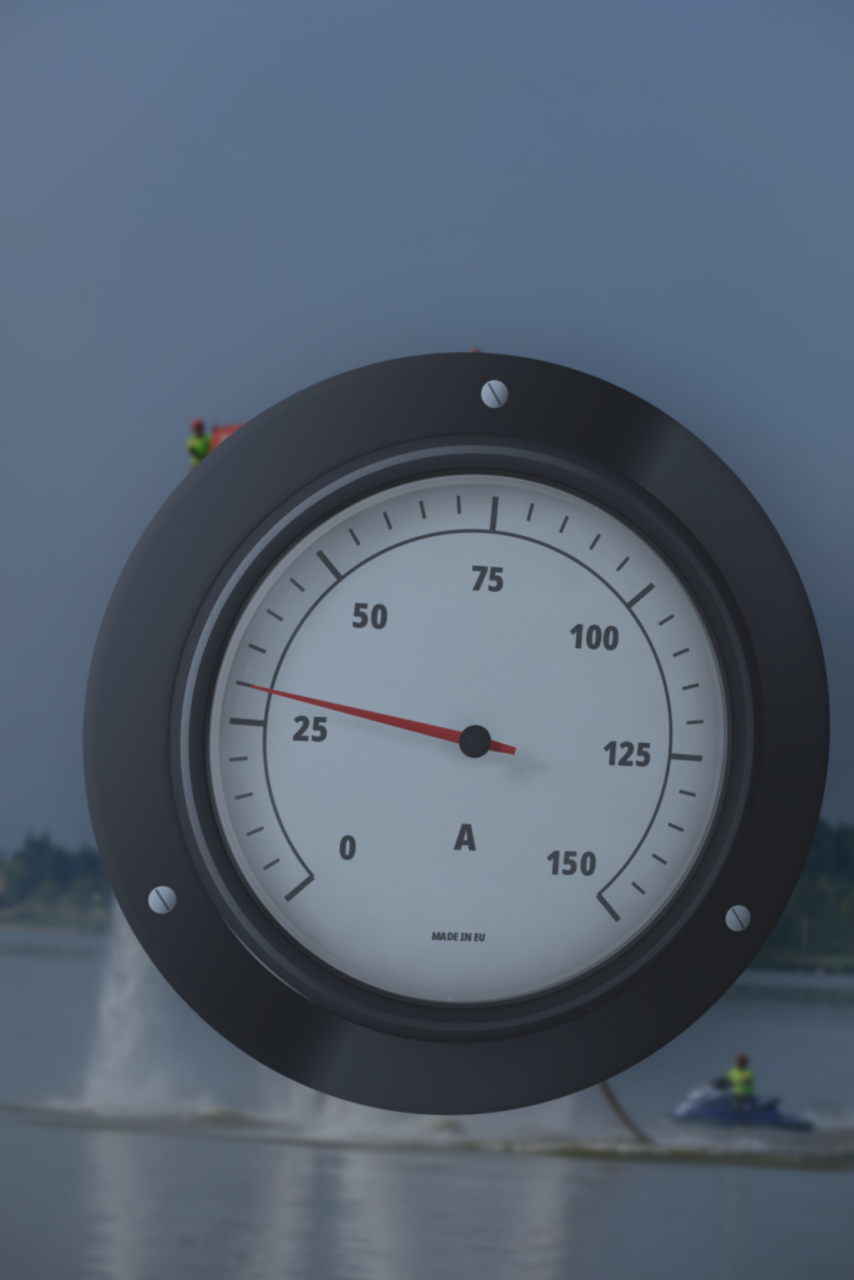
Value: 30A
